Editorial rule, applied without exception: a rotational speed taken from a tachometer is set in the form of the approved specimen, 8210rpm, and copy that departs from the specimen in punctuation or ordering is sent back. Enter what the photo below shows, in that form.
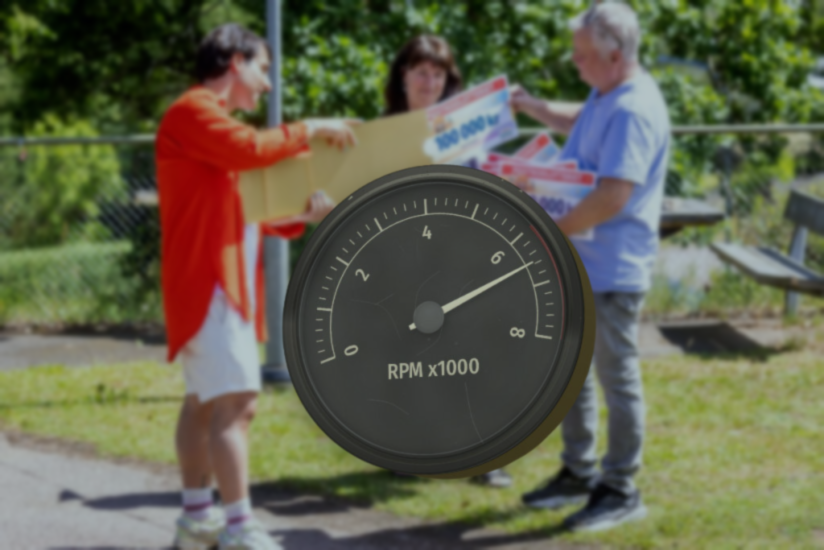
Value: 6600rpm
